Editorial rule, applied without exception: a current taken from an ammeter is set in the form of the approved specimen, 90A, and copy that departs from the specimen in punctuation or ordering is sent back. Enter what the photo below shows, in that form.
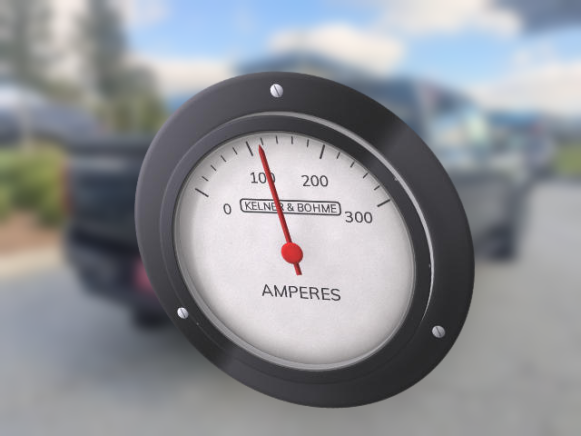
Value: 120A
